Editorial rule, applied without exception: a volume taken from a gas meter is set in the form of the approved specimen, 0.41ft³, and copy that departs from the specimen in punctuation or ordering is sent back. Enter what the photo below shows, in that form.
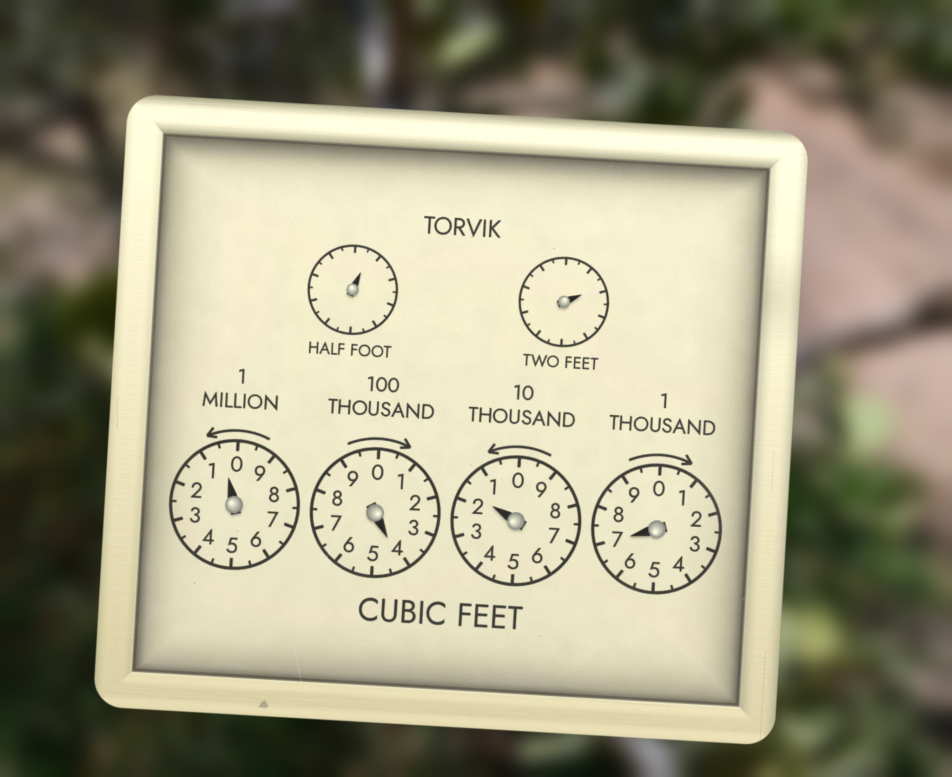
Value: 41700ft³
